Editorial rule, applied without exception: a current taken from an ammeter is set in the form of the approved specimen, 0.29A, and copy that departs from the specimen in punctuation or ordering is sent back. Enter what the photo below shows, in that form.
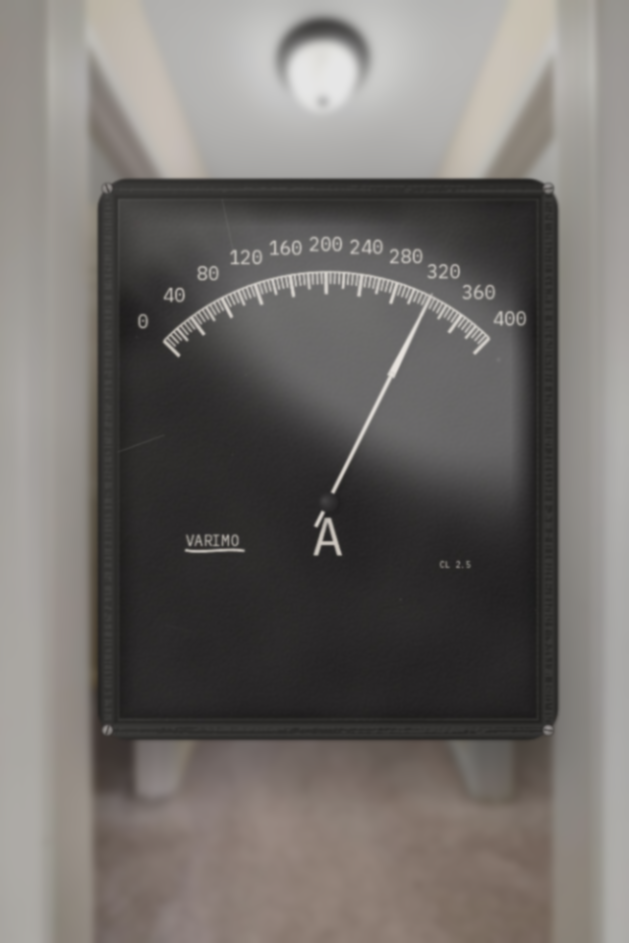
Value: 320A
